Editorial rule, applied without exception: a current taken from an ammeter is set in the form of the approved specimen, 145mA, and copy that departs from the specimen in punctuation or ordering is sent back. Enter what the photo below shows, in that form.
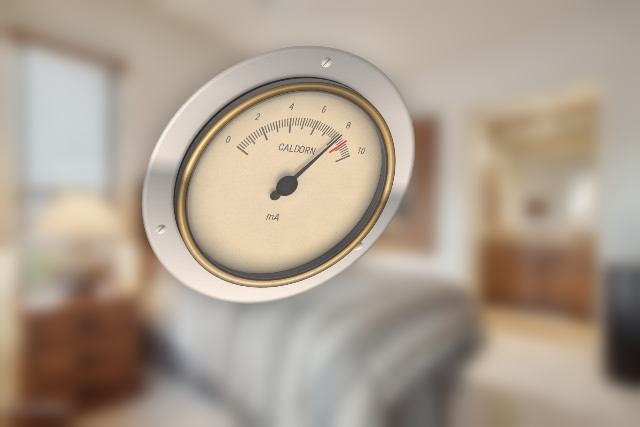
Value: 8mA
